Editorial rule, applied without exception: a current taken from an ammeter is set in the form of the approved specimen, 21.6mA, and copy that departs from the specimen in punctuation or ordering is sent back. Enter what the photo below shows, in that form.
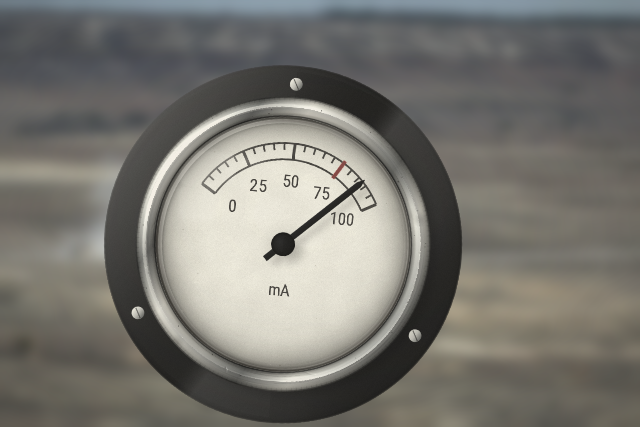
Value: 87.5mA
